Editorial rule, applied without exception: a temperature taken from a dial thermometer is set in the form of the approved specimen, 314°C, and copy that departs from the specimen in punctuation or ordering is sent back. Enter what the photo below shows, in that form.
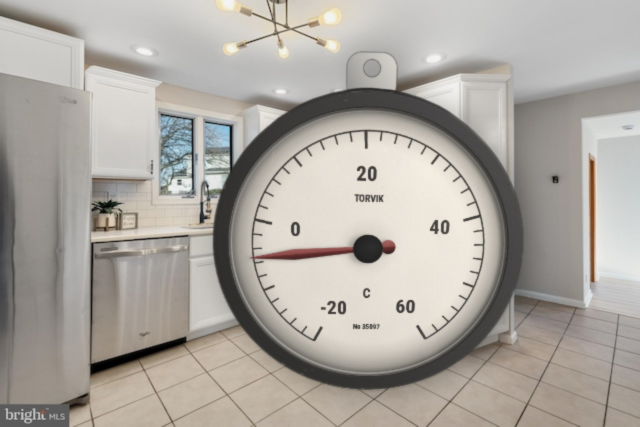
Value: -5°C
